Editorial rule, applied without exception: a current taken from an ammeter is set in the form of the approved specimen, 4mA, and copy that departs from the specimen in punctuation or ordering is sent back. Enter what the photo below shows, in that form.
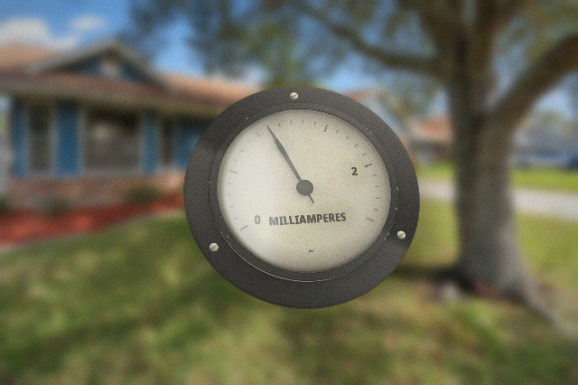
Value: 1mA
